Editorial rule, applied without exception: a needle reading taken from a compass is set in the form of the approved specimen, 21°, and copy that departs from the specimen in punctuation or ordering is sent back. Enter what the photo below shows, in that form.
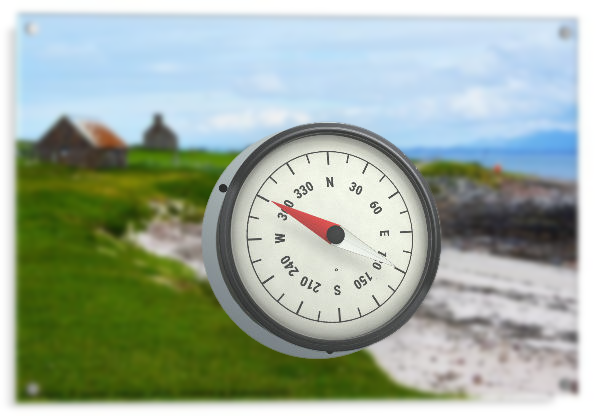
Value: 300°
